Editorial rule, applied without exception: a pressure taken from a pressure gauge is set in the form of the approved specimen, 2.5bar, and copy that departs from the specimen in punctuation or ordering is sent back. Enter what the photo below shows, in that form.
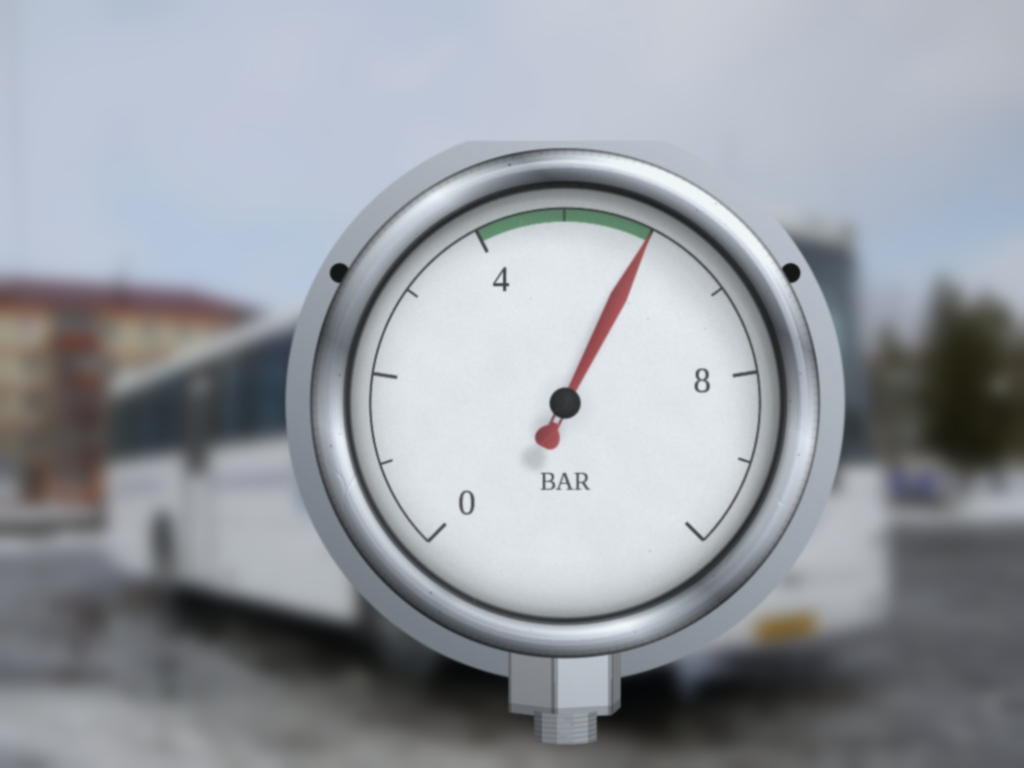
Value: 6bar
